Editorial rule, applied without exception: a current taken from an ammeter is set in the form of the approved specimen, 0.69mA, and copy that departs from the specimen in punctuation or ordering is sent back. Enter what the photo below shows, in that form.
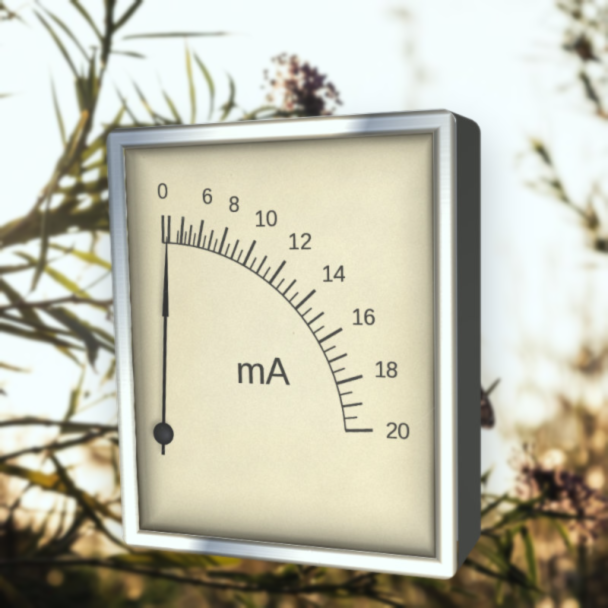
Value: 2mA
